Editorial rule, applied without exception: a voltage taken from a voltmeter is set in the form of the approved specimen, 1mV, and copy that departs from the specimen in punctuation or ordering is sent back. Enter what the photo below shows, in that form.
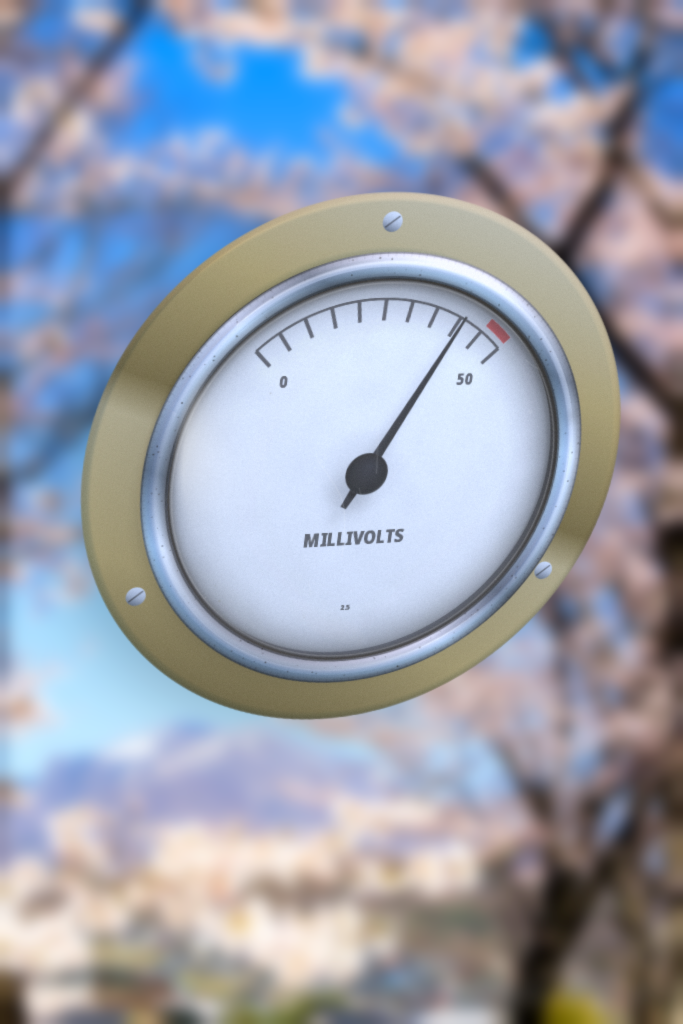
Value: 40mV
